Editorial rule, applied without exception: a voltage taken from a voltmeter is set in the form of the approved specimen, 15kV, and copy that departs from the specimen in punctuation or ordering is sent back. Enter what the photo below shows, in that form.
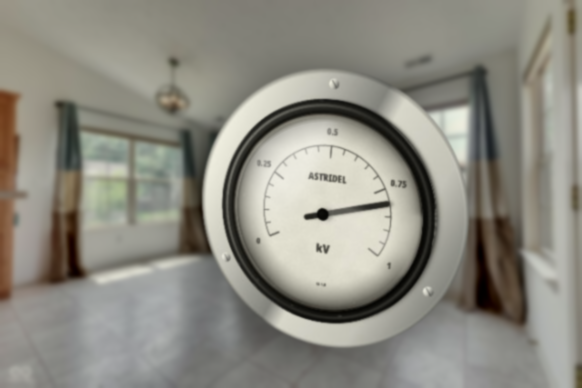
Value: 0.8kV
